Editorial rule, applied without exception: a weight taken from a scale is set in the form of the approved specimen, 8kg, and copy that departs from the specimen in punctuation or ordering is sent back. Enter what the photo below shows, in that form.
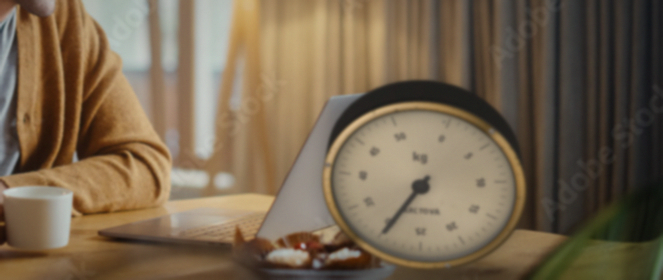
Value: 30kg
